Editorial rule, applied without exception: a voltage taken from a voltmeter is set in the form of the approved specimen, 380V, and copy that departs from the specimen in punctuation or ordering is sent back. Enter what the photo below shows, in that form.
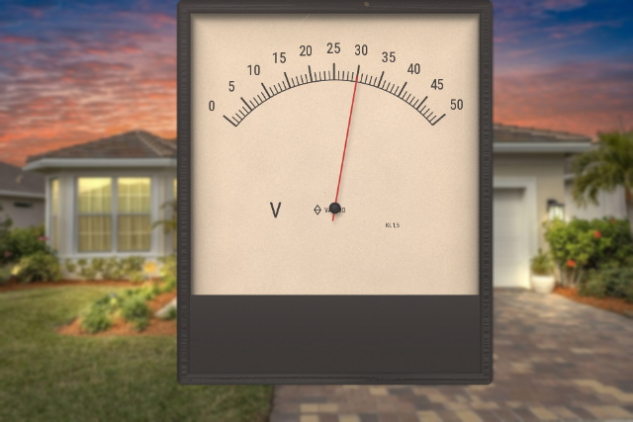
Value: 30V
